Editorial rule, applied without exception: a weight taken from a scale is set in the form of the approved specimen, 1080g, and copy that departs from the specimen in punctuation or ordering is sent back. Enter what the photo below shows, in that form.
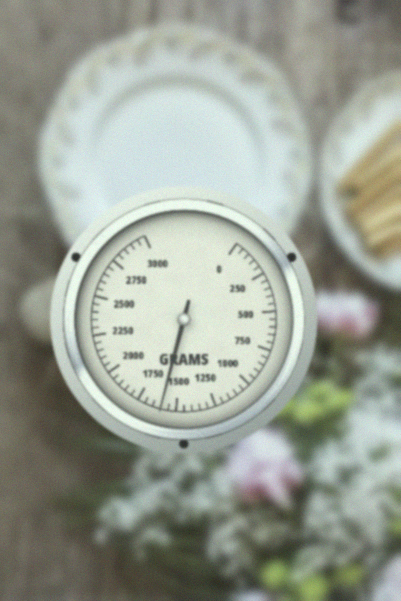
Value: 1600g
